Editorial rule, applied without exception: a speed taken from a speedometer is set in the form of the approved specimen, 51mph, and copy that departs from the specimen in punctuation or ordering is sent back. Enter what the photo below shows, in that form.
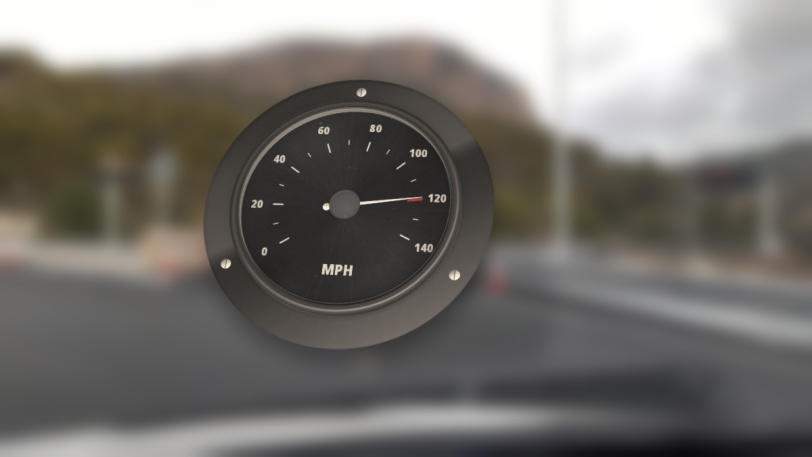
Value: 120mph
